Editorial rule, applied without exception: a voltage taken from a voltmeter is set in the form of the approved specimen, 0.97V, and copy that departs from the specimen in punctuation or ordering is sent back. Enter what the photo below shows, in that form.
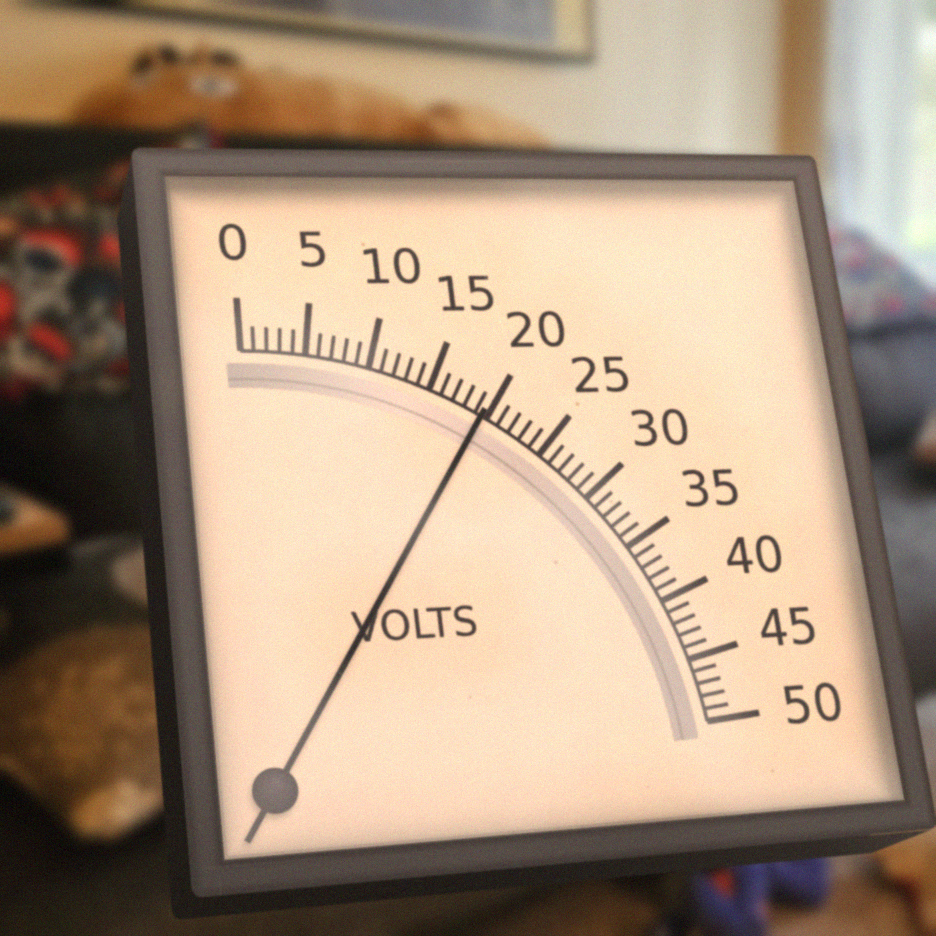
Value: 19.5V
